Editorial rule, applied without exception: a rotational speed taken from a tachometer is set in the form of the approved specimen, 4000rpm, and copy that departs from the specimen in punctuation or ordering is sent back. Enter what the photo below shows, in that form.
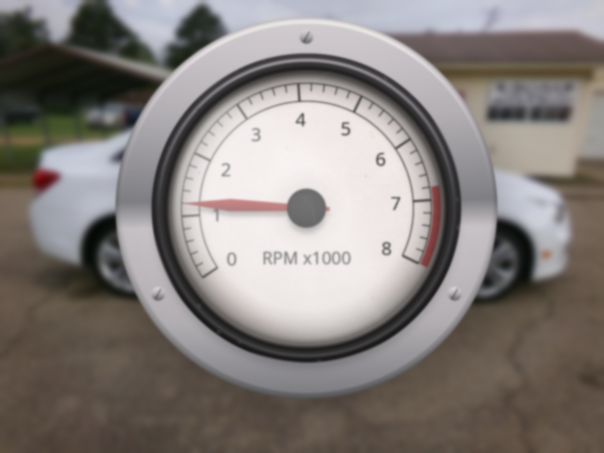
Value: 1200rpm
